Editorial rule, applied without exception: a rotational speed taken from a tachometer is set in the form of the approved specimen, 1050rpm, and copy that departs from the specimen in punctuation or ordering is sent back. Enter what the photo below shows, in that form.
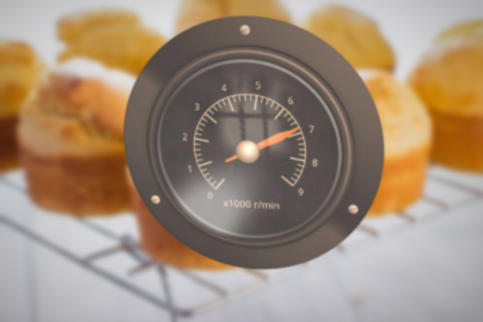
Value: 6800rpm
